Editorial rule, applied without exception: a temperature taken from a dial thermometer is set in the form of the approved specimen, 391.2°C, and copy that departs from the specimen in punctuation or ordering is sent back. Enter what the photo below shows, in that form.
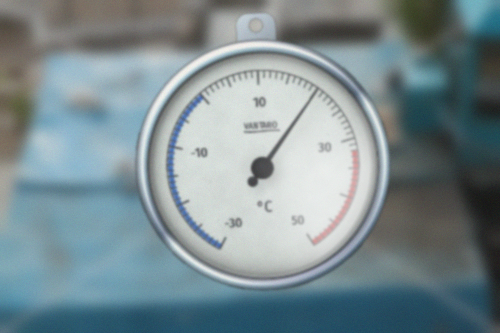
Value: 20°C
